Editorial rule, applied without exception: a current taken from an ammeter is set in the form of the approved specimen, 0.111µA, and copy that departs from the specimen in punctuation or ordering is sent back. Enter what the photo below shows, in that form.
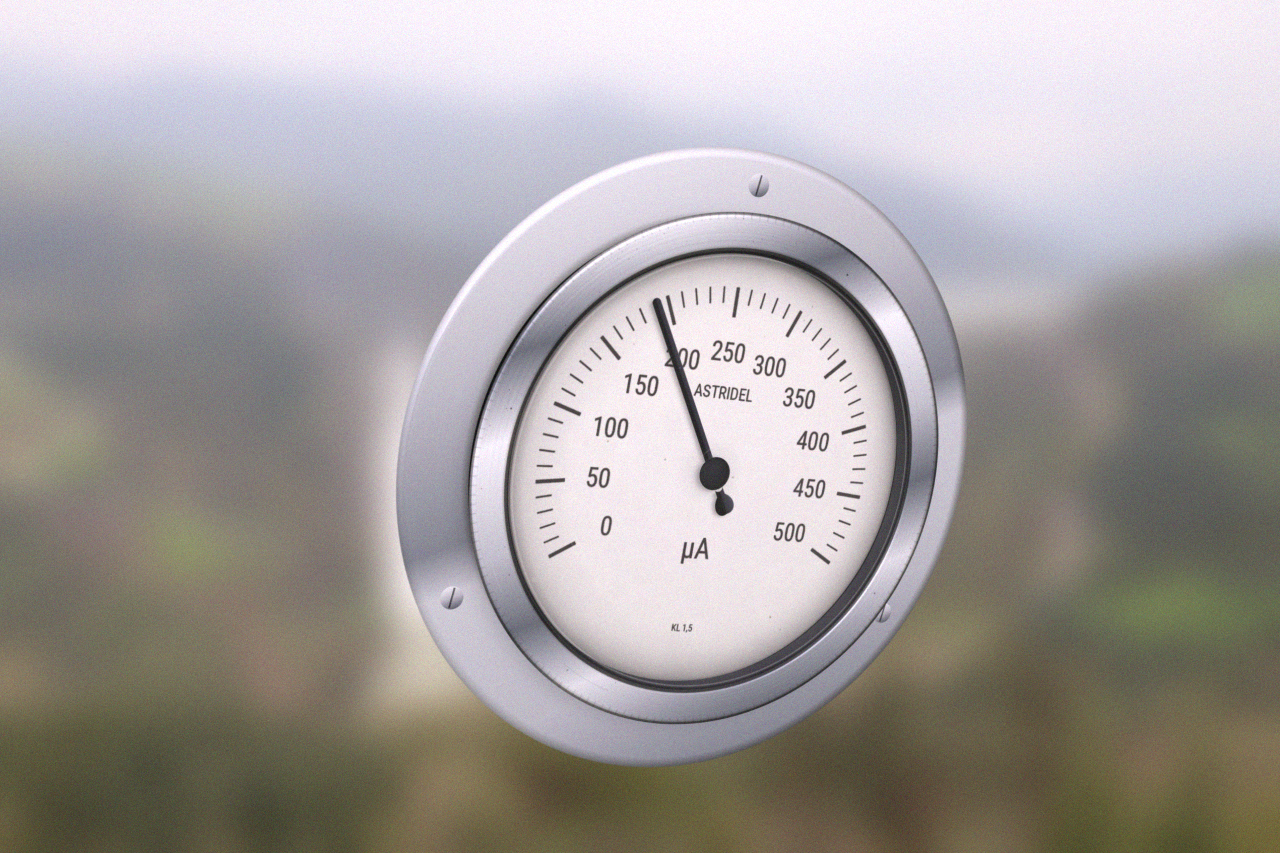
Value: 190µA
